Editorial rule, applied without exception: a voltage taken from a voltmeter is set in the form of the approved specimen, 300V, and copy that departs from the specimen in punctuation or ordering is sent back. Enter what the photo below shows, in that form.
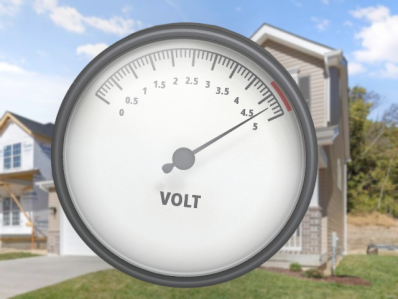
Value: 4.7V
